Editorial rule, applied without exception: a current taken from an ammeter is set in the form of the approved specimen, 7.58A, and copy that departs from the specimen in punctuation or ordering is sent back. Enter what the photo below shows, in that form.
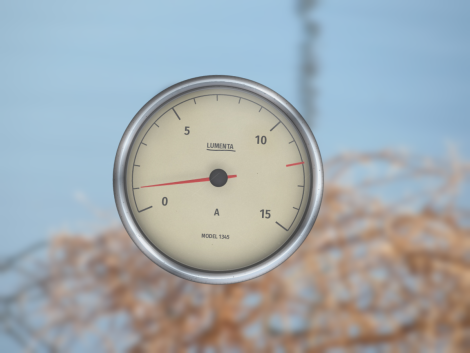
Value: 1A
